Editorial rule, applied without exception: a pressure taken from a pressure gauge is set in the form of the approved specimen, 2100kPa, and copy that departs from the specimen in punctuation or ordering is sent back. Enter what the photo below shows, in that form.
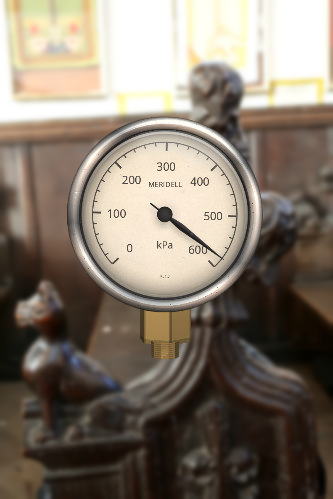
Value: 580kPa
